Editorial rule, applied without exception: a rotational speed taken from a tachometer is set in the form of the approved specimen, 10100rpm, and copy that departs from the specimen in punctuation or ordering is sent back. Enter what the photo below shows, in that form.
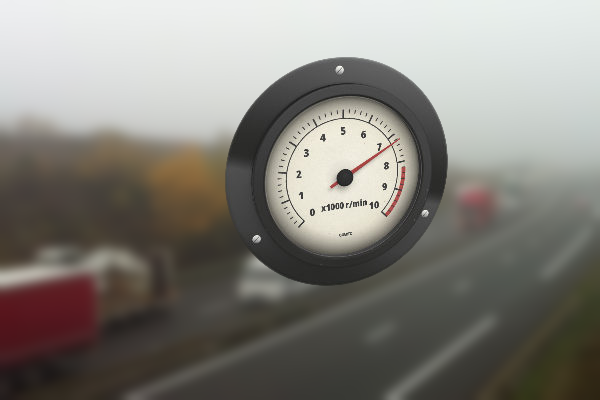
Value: 7200rpm
